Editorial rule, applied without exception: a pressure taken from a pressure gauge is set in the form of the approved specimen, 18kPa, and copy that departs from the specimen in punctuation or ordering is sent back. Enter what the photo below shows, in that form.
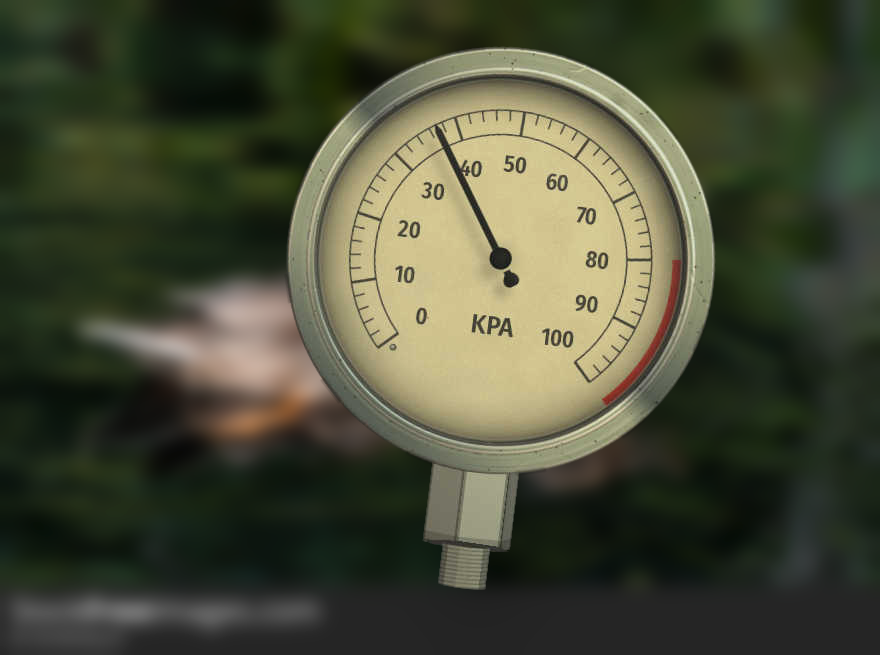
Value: 37kPa
